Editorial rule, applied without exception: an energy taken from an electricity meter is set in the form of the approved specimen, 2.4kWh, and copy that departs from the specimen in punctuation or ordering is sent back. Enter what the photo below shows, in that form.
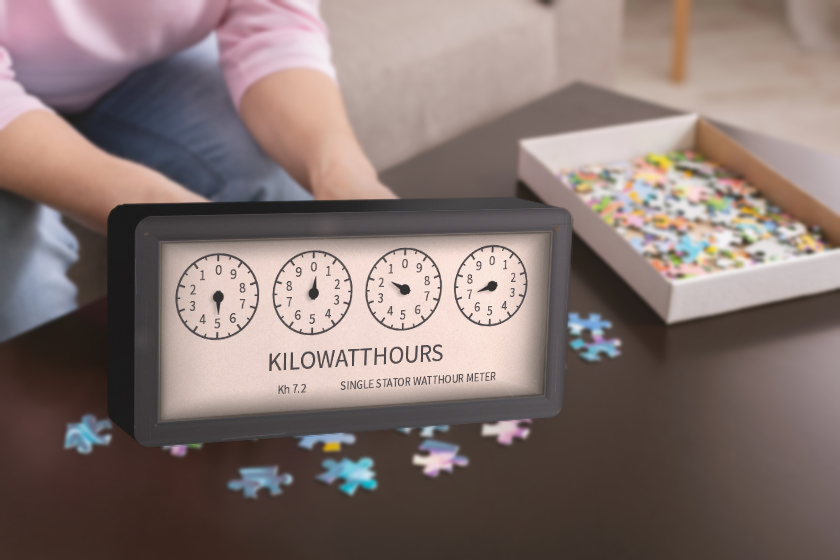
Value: 5017kWh
